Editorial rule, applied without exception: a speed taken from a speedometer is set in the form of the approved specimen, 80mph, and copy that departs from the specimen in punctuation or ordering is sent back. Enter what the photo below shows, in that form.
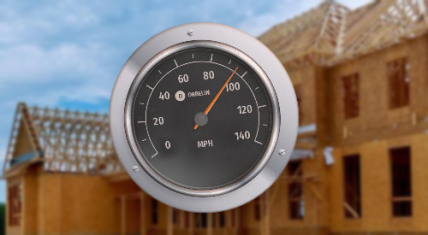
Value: 95mph
